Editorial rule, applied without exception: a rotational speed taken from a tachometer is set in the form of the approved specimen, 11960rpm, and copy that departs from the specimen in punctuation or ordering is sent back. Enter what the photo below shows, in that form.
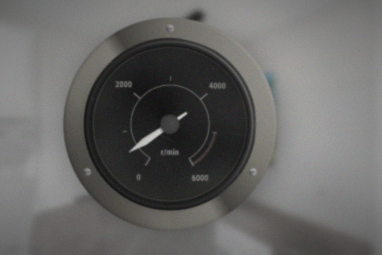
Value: 500rpm
